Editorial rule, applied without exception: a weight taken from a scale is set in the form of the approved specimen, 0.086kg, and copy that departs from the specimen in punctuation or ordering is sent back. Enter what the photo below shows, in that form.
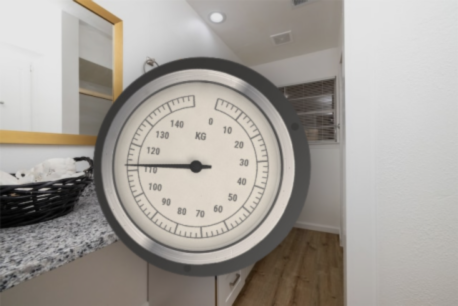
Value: 112kg
